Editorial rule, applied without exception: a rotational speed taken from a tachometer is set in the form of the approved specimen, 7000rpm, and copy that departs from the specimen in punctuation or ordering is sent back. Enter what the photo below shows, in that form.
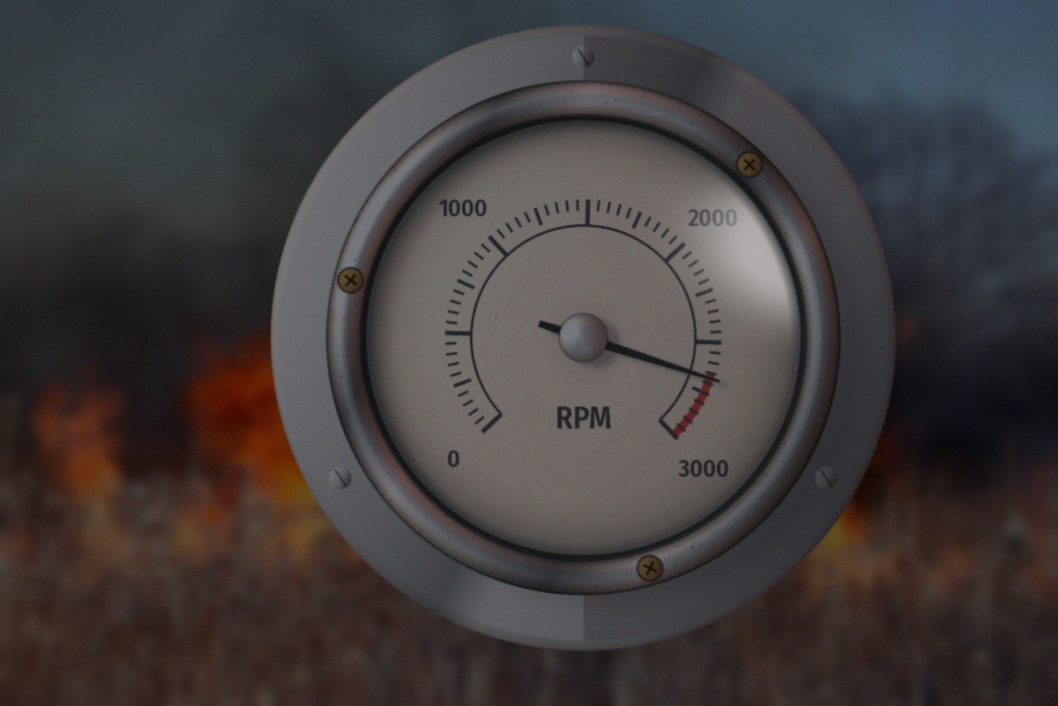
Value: 2675rpm
